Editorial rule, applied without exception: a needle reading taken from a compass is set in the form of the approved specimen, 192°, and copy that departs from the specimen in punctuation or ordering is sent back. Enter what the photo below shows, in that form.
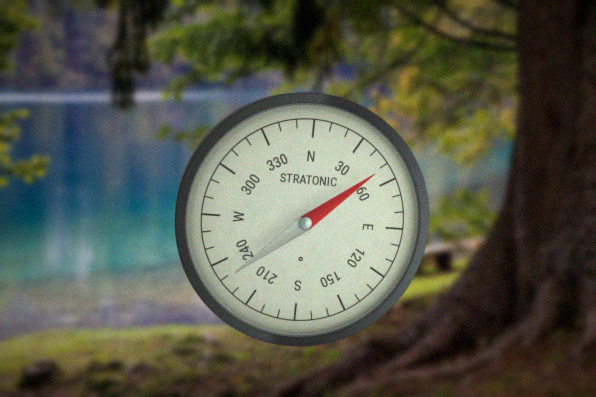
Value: 50°
